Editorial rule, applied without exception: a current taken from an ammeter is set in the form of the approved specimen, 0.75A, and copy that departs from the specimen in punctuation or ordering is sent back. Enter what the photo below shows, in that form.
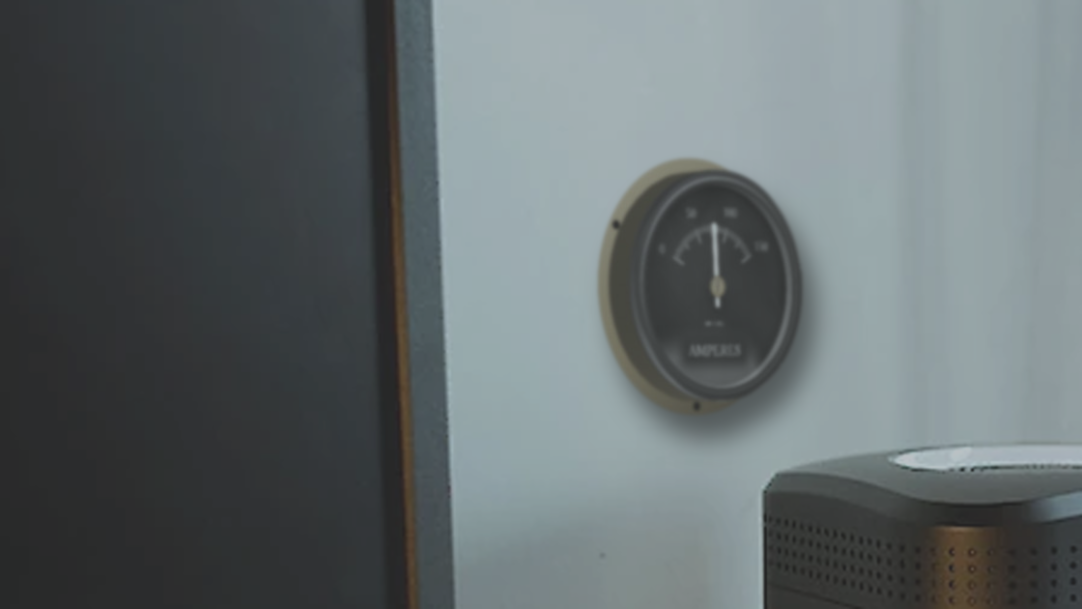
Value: 75A
